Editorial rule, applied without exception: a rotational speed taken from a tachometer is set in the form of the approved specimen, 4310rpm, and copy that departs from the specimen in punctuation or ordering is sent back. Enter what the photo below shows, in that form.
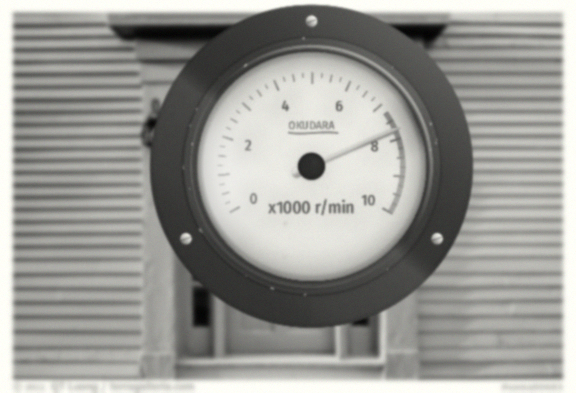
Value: 7750rpm
